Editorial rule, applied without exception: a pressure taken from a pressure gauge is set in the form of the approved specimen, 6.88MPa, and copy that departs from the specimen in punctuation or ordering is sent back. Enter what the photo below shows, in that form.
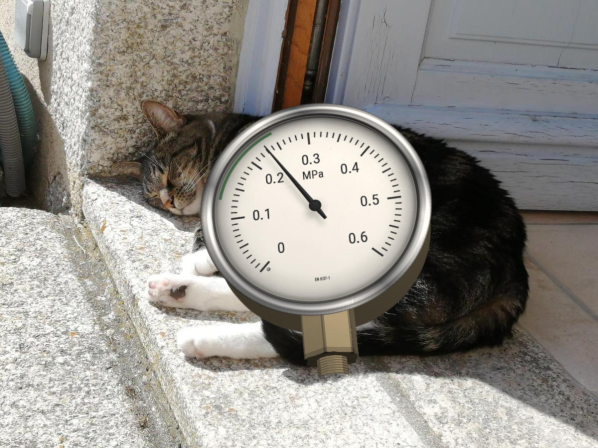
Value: 0.23MPa
